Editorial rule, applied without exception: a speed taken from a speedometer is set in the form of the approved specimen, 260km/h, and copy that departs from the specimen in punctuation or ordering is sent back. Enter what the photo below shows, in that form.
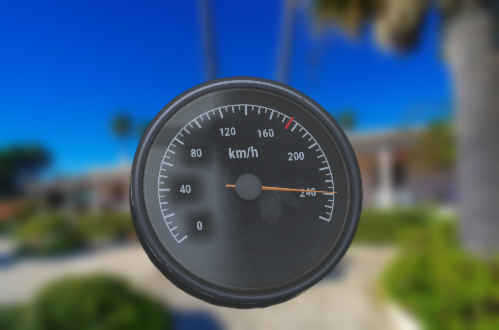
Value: 240km/h
